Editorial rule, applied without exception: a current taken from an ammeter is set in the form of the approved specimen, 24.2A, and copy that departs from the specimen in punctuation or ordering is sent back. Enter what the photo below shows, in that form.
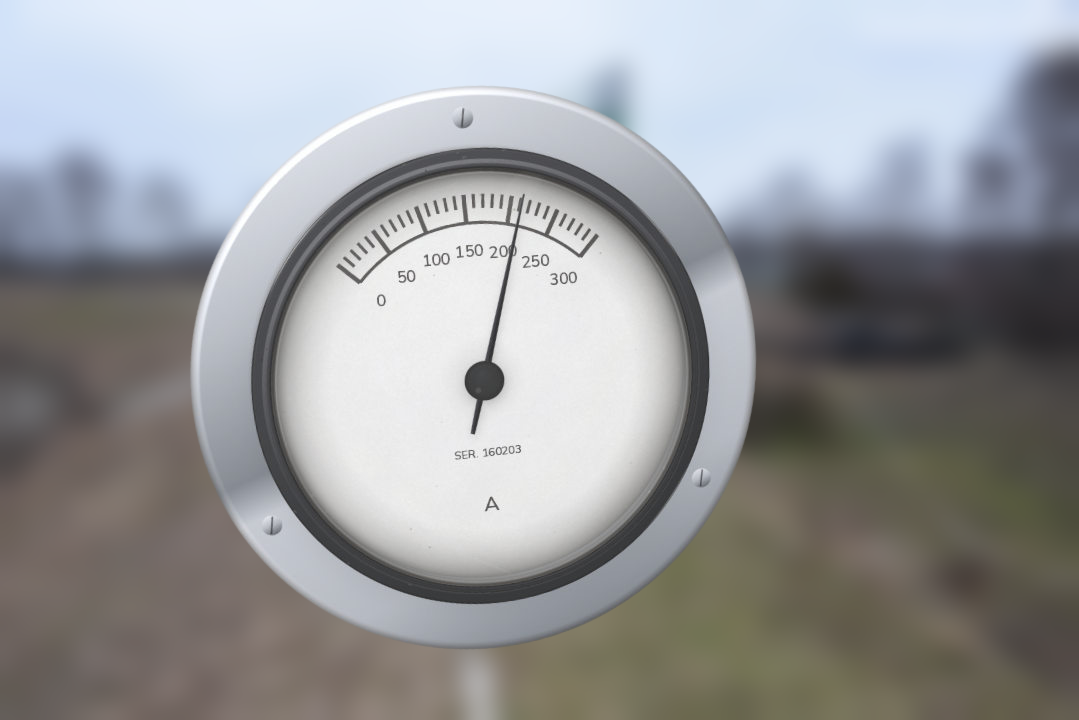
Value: 210A
